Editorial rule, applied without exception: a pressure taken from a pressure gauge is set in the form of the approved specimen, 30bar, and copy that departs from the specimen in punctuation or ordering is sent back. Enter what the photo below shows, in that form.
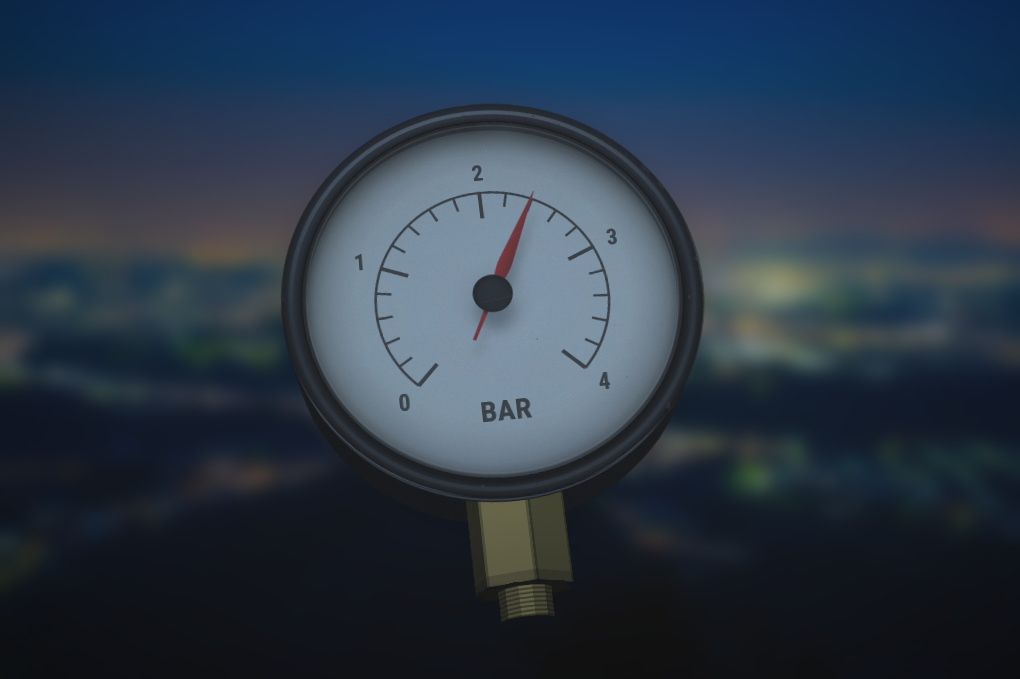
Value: 2.4bar
